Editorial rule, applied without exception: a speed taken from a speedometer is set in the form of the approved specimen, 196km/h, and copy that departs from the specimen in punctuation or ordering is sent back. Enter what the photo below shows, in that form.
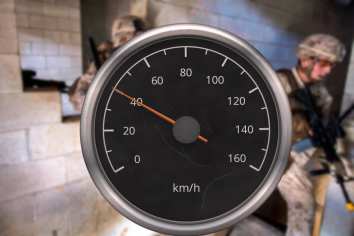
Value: 40km/h
